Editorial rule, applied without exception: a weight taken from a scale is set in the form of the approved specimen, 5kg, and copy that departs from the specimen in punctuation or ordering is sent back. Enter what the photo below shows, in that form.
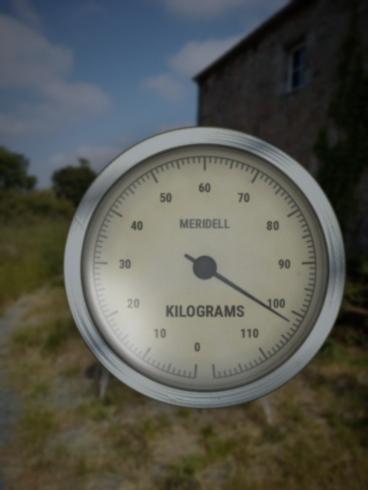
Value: 102kg
